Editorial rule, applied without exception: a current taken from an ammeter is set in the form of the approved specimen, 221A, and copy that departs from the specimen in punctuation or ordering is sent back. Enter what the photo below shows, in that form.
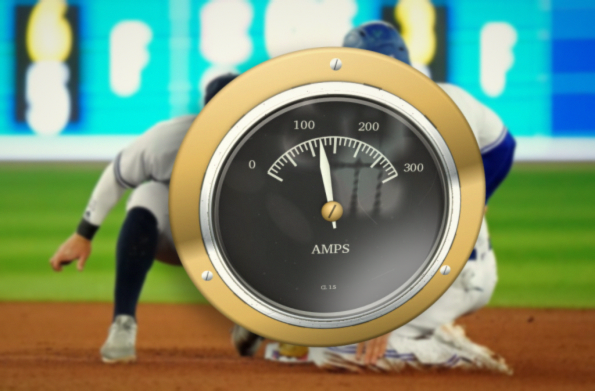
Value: 120A
